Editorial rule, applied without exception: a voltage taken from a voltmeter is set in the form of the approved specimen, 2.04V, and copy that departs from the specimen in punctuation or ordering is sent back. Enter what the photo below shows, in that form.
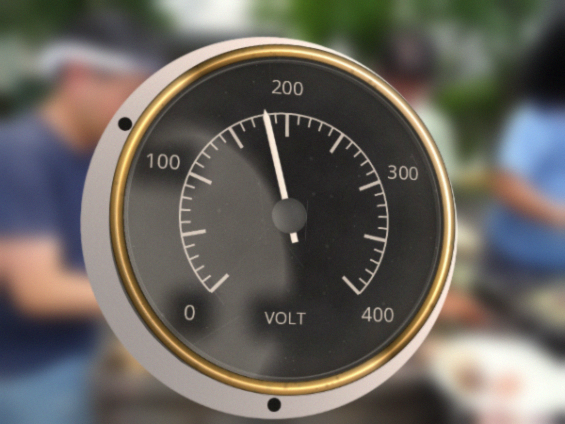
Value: 180V
